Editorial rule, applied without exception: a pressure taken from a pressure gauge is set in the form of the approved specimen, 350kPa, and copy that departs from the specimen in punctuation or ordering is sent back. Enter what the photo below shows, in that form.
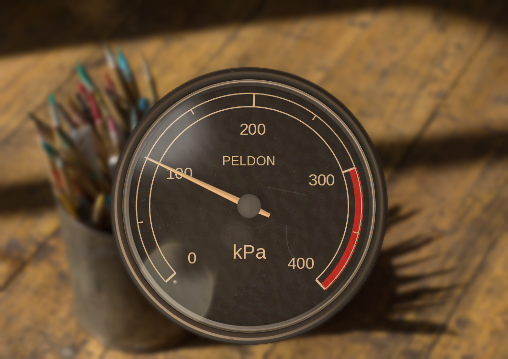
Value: 100kPa
